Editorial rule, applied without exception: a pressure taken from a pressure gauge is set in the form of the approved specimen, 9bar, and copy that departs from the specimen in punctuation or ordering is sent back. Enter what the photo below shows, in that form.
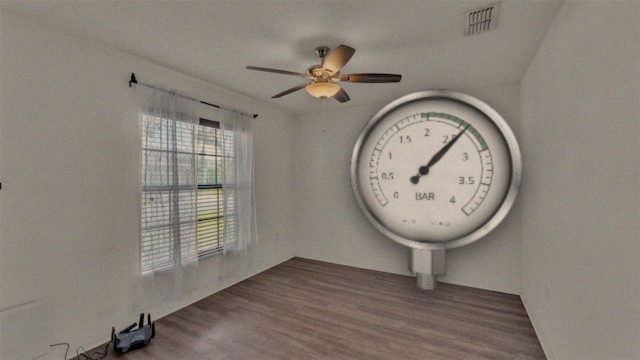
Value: 2.6bar
